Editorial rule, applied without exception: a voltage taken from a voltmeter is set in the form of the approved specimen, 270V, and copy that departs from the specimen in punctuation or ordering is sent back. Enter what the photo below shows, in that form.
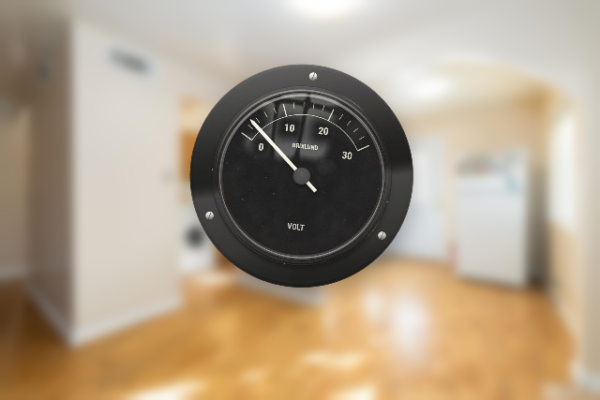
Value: 3V
